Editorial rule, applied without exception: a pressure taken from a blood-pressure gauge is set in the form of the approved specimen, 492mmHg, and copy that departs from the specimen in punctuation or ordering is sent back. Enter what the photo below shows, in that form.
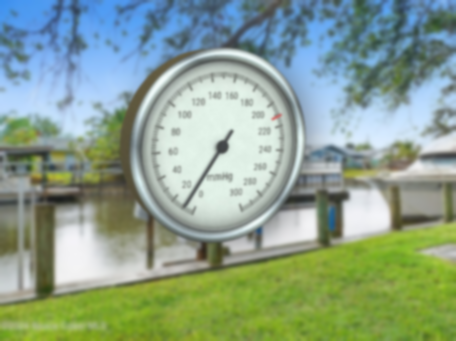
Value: 10mmHg
